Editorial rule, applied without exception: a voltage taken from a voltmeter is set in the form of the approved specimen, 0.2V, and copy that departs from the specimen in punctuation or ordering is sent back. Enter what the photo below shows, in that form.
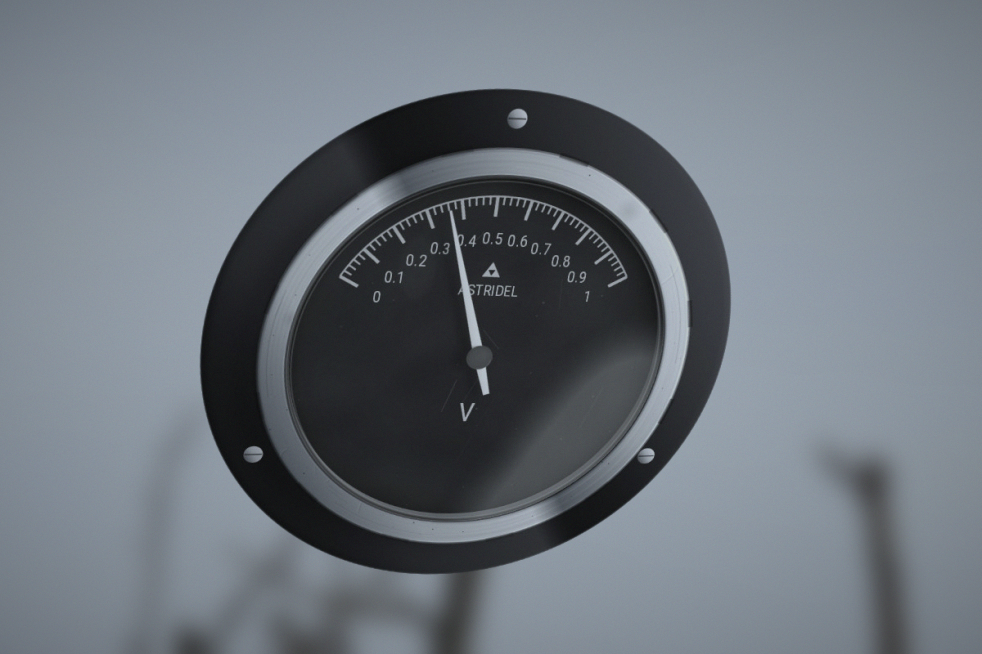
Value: 0.36V
